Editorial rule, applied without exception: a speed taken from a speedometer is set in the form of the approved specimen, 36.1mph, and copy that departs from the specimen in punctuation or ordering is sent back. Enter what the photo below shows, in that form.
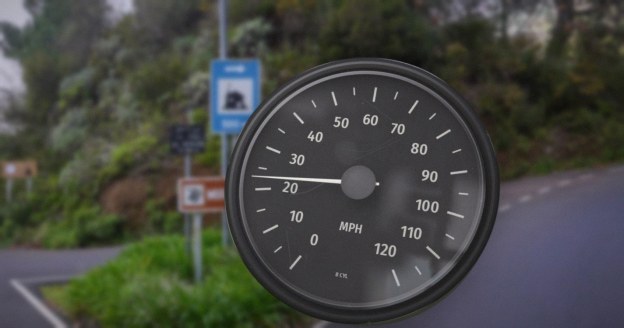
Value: 22.5mph
